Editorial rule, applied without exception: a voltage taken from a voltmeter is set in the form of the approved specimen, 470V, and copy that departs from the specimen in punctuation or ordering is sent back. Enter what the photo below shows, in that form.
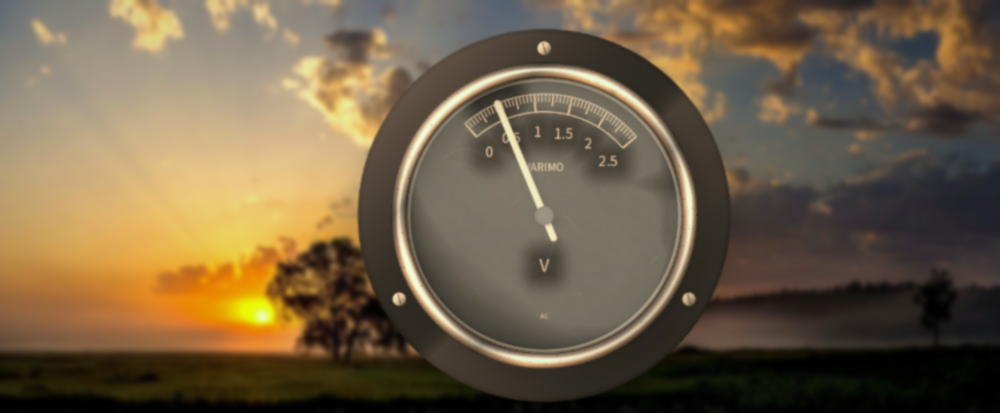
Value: 0.5V
